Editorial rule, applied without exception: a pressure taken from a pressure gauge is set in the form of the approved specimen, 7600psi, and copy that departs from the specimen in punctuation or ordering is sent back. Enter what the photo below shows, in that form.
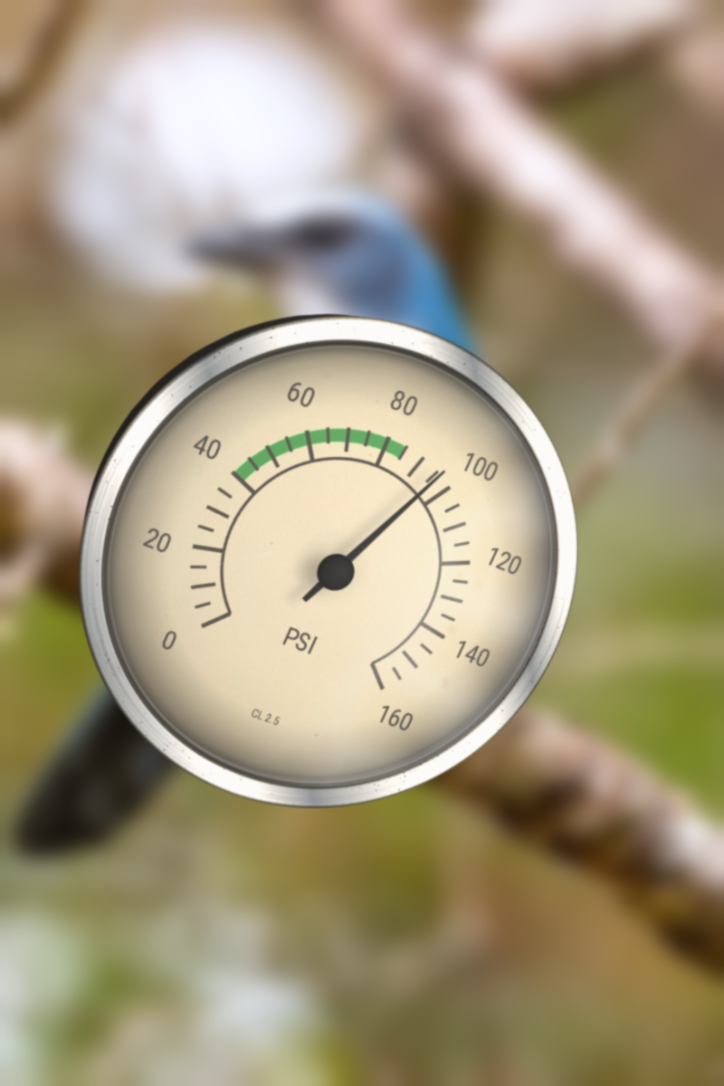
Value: 95psi
